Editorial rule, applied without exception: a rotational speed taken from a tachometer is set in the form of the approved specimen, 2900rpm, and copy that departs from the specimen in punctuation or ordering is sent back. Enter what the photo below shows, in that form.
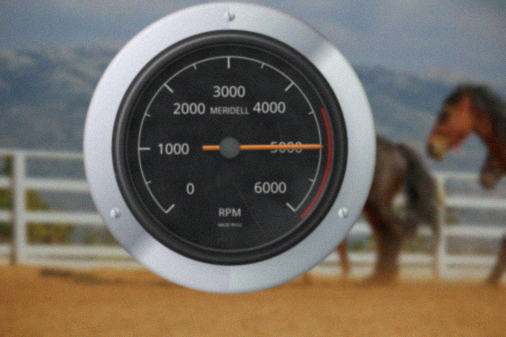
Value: 5000rpm
